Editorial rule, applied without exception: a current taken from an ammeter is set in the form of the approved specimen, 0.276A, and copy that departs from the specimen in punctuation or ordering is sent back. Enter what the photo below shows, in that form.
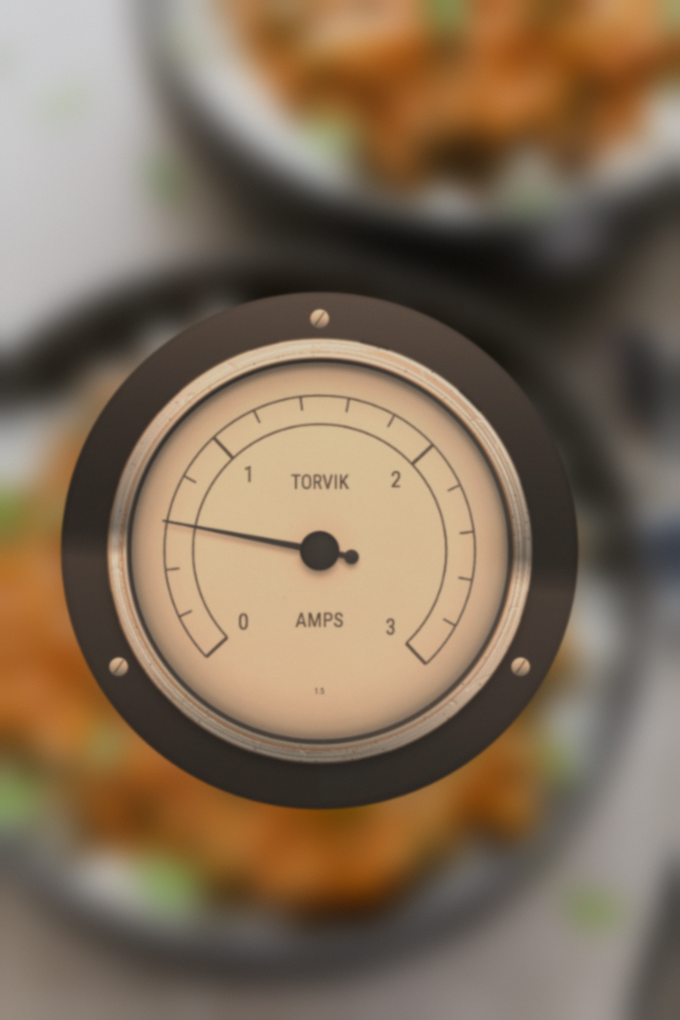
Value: 0.6A
